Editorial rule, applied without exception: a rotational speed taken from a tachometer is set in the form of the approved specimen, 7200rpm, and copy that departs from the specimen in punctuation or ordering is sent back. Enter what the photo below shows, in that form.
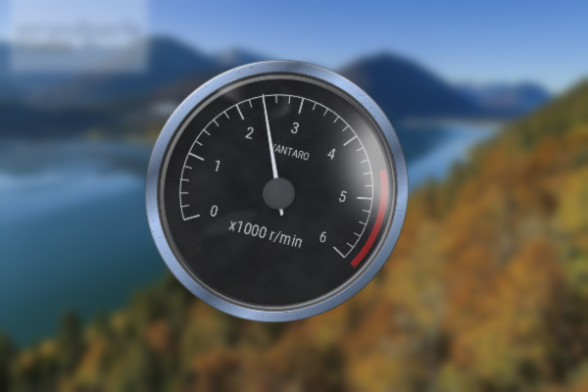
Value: 2400rpm
